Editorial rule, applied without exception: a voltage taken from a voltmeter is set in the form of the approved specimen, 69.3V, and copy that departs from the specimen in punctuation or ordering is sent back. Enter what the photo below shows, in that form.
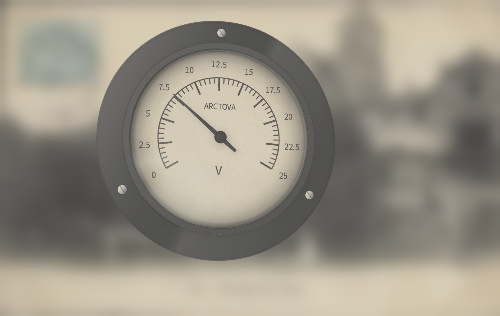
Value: 7.5V
